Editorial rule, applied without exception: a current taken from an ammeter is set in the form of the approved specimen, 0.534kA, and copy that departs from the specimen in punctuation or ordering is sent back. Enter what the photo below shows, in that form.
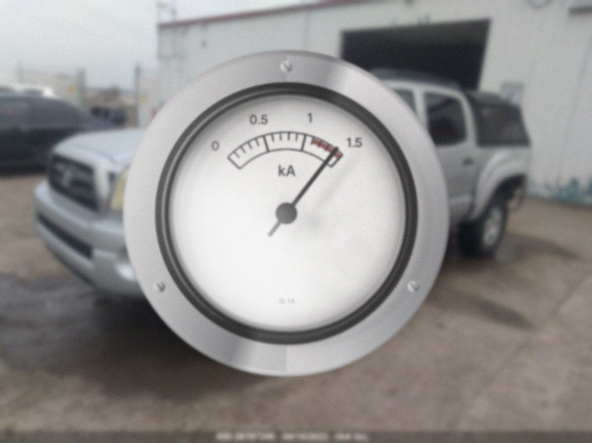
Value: 1.4kA
